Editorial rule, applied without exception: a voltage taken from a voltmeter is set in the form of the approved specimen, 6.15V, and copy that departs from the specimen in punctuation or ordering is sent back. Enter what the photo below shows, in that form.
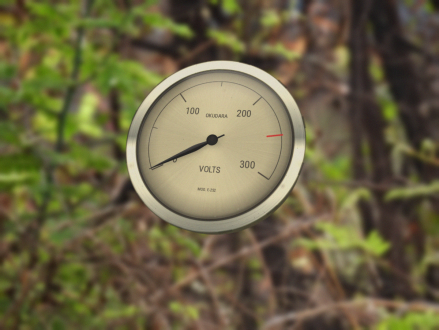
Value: 0V
